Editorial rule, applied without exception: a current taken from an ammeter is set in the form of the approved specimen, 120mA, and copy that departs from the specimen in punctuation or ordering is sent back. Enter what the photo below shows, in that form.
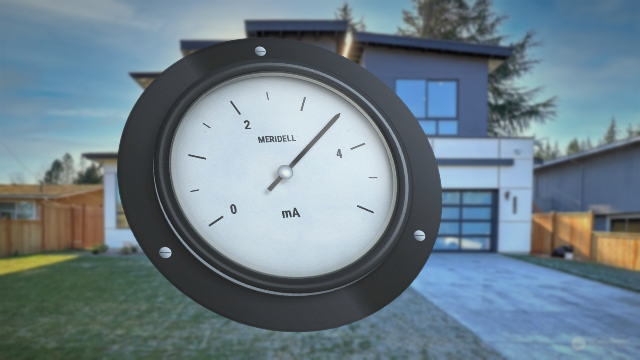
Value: 3.5mA
